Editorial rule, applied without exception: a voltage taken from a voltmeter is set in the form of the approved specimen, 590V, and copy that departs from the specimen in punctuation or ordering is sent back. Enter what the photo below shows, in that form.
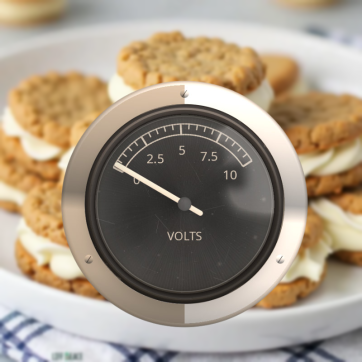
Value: 0.25V
